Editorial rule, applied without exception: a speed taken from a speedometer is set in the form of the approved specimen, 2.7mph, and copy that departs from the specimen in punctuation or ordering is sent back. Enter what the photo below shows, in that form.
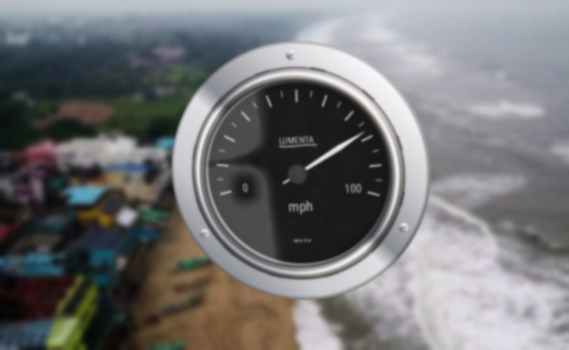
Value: 77.5mph
